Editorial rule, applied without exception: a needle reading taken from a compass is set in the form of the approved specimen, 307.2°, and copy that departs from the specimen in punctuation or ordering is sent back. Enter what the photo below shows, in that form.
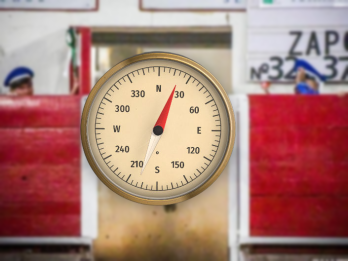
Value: 20°
